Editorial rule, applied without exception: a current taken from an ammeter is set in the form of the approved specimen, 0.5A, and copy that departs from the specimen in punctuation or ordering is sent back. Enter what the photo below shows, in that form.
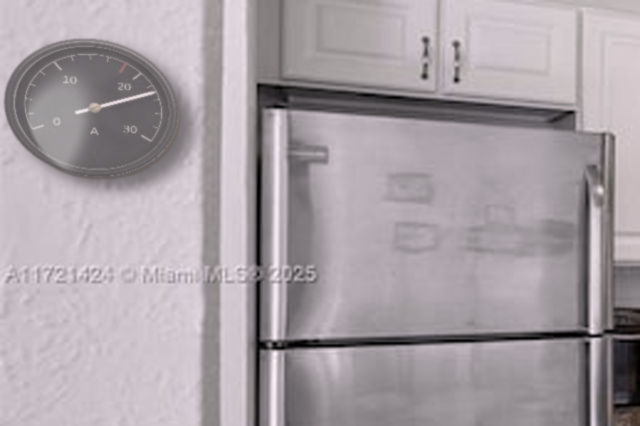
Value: 23A
